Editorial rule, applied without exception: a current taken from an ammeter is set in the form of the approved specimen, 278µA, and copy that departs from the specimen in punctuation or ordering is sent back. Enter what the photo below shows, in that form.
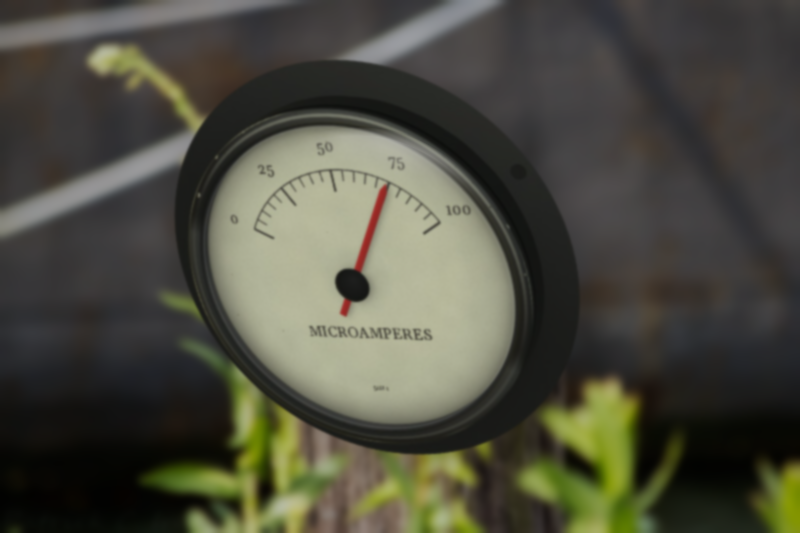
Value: 75µA
